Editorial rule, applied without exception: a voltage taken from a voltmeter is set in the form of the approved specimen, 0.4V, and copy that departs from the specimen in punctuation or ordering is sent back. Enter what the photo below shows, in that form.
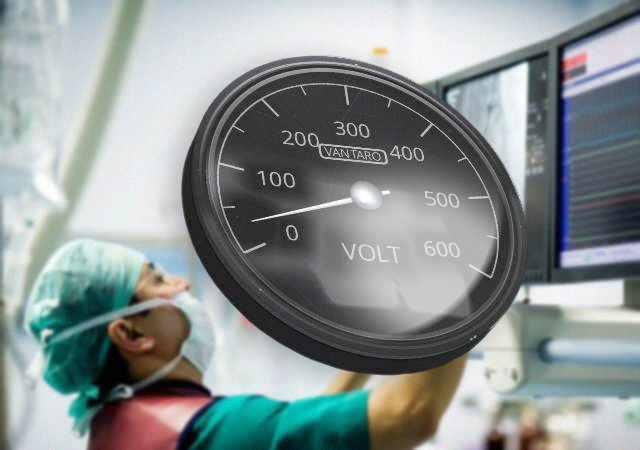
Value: 25V
